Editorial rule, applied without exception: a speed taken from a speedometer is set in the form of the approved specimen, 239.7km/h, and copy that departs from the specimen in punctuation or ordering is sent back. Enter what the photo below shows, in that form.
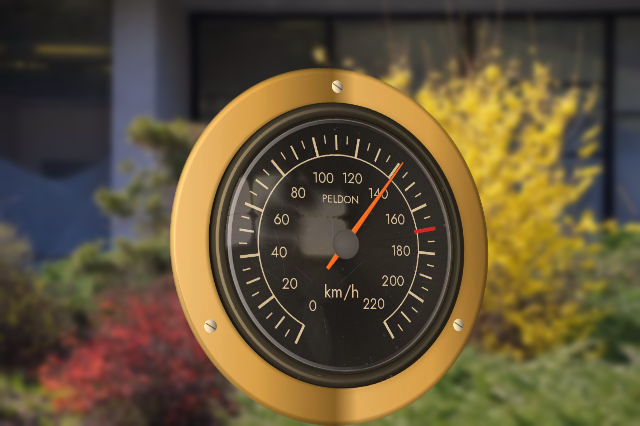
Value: 140km/h
